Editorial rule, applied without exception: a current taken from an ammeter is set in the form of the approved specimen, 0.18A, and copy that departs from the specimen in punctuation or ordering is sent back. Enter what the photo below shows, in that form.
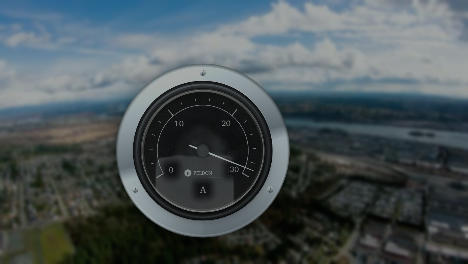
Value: 29A
